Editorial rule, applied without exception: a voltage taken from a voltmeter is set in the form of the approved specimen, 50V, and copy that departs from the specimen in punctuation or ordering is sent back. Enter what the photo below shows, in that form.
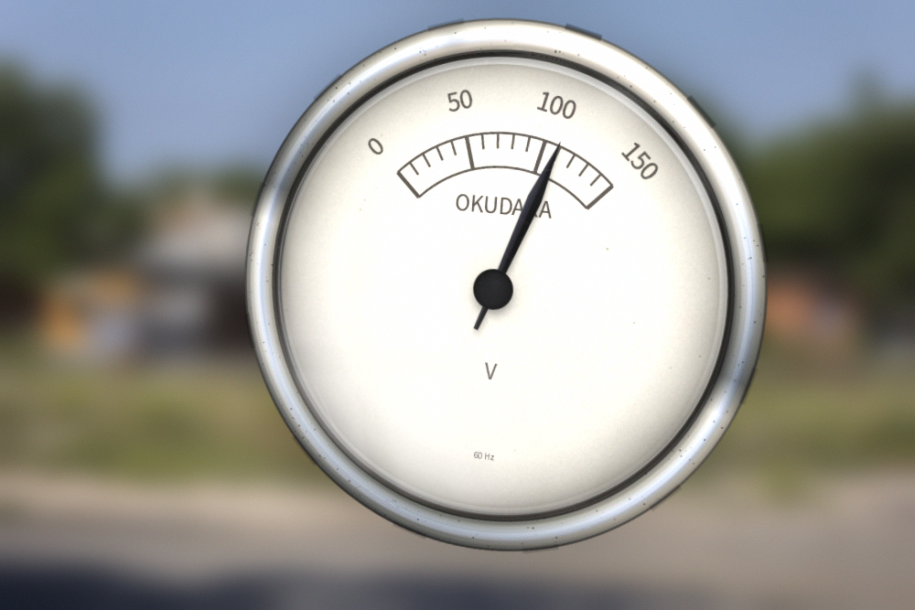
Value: 110V
